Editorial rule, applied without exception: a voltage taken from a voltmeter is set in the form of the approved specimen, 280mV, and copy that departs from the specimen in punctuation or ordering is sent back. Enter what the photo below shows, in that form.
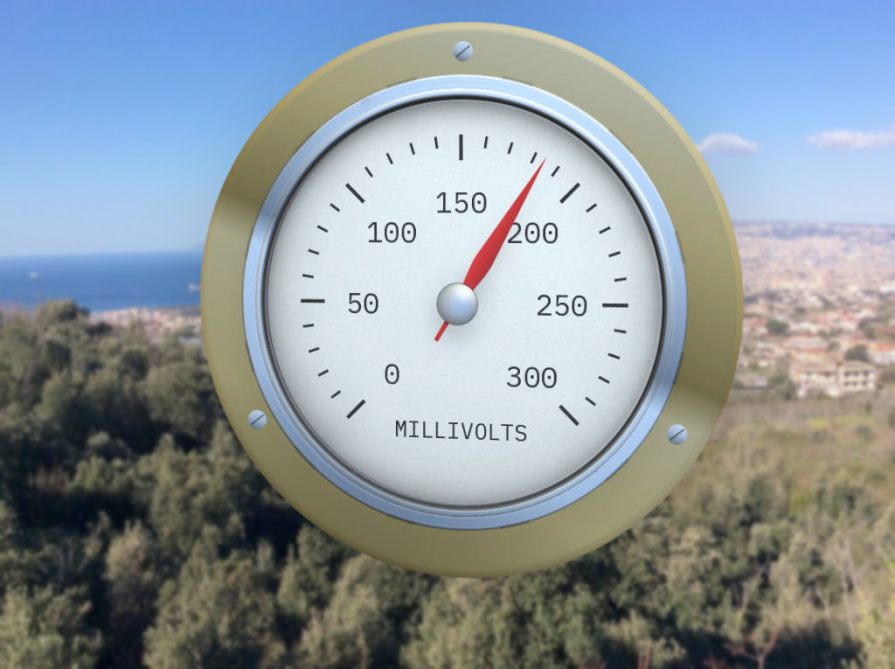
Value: 185mV
